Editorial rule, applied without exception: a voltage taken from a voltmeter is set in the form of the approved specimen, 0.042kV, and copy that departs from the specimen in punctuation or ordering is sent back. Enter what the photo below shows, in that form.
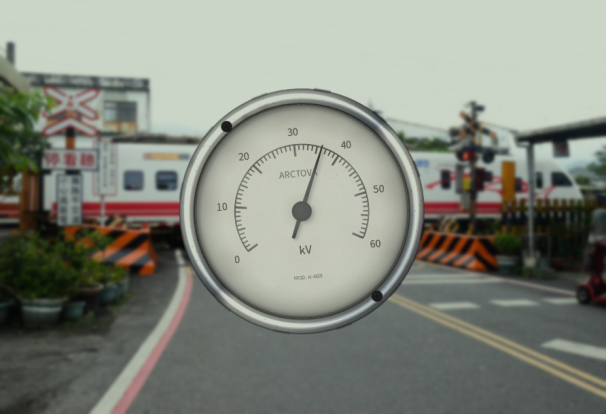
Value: 36kV
